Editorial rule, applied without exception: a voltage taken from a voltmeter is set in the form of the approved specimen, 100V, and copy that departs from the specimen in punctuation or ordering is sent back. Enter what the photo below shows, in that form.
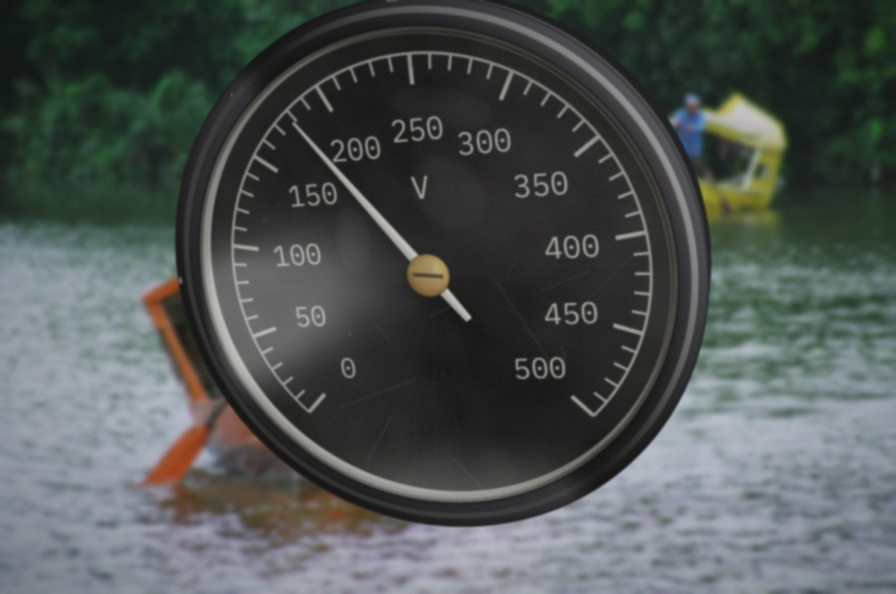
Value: 180V
